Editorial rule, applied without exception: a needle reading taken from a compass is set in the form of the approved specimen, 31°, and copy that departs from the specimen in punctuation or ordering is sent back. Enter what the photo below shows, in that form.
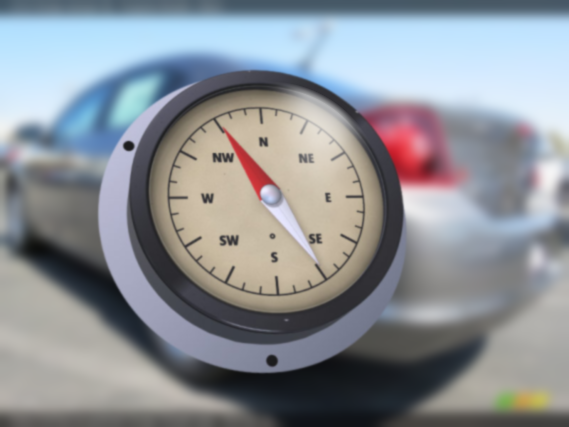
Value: 330°
